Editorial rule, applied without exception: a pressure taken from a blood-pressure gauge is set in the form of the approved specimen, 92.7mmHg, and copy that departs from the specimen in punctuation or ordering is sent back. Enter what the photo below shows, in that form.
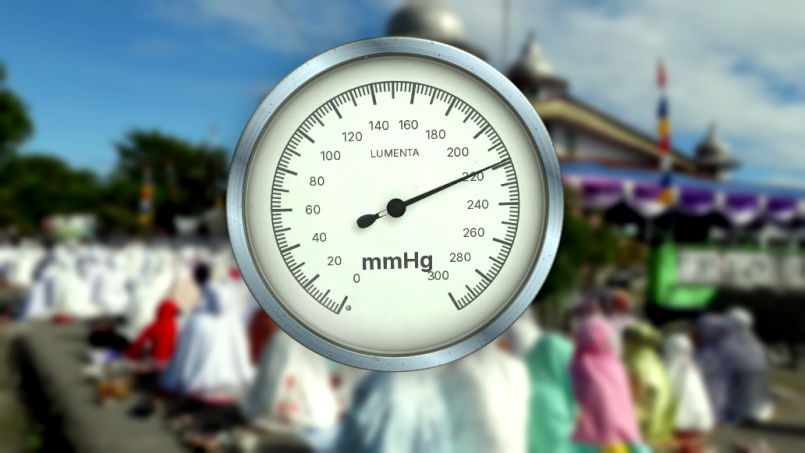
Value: 218mmHg
